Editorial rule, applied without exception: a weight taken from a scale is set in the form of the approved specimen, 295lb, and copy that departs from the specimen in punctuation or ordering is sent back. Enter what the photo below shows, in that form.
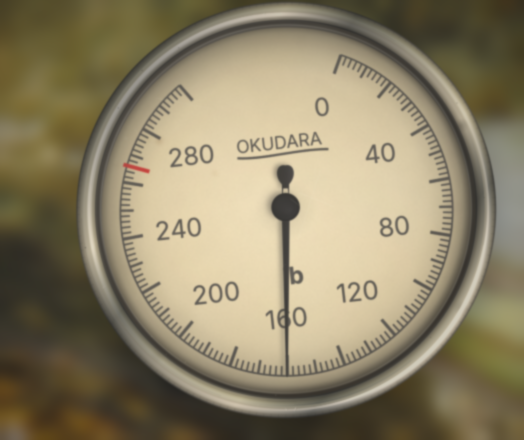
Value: 160lb
